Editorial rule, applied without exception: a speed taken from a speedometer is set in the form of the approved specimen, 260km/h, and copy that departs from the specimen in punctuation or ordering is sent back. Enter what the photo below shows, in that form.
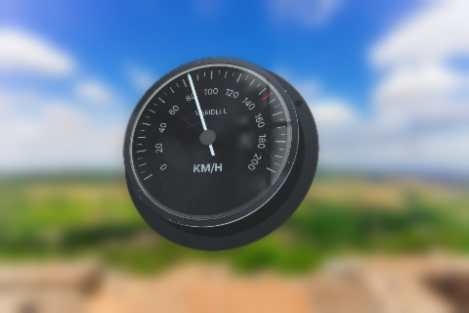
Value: 85km/h
